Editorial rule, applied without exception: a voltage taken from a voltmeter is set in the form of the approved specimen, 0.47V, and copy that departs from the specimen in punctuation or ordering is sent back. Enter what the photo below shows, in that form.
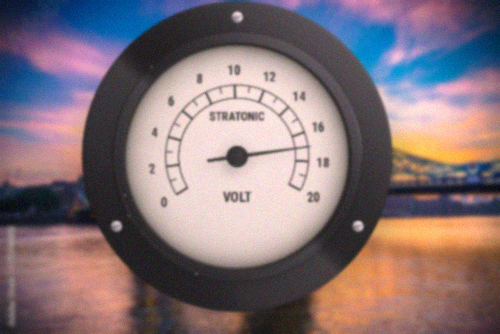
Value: 17V
